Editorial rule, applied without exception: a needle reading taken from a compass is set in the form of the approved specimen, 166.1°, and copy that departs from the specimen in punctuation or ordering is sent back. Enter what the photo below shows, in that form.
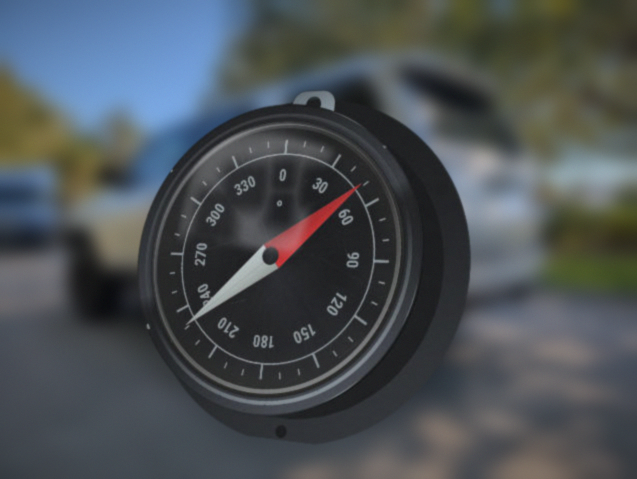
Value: 50°
